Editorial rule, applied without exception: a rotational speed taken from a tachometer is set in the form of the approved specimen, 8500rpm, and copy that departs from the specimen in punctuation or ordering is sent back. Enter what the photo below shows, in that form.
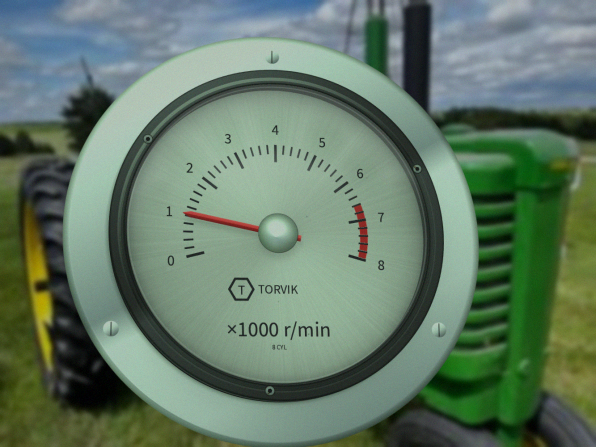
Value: 1000rpm
